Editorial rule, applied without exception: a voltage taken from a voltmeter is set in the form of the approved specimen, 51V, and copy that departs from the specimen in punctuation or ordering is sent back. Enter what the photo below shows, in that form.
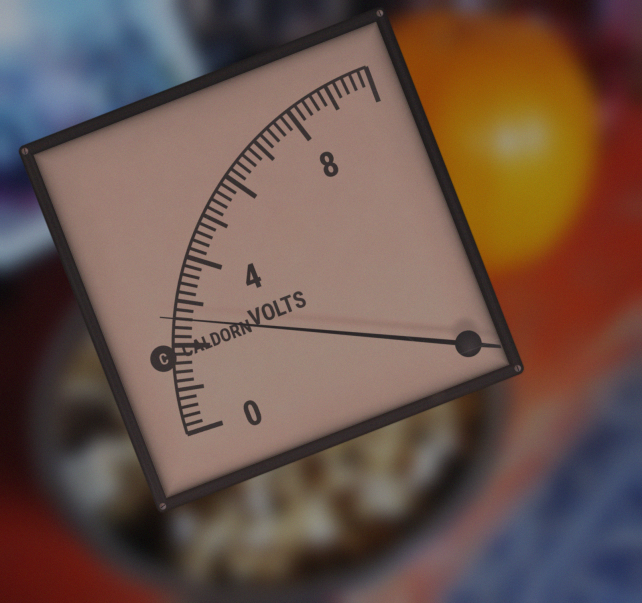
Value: 2.6V
